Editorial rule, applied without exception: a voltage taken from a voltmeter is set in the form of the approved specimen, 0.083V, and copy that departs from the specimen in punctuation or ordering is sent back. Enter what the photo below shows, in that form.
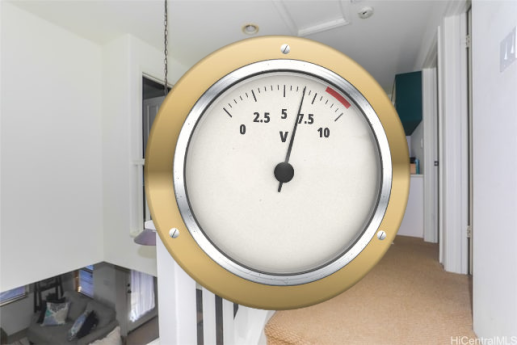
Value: 6.5V
